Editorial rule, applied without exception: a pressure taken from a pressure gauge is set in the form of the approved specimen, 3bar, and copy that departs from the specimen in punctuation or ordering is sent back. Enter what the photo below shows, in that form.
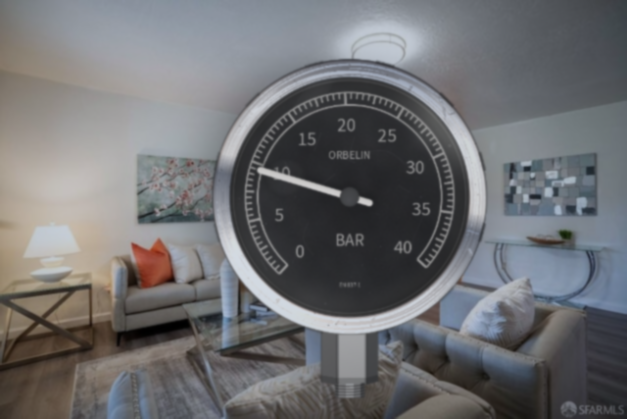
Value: 9.5bar
